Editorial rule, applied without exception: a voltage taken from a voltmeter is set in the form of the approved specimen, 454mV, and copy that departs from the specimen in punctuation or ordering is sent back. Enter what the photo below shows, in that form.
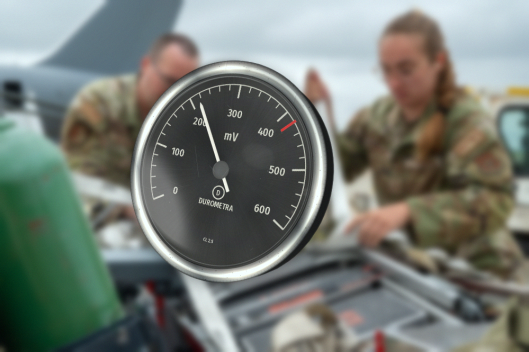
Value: 220mV
